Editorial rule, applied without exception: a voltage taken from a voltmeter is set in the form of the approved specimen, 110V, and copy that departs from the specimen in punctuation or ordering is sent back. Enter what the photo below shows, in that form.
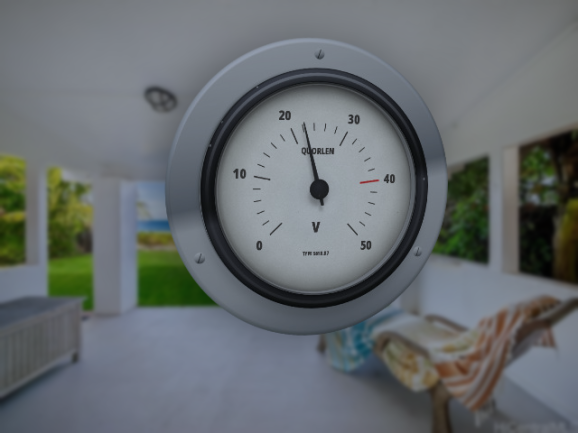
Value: 22V
